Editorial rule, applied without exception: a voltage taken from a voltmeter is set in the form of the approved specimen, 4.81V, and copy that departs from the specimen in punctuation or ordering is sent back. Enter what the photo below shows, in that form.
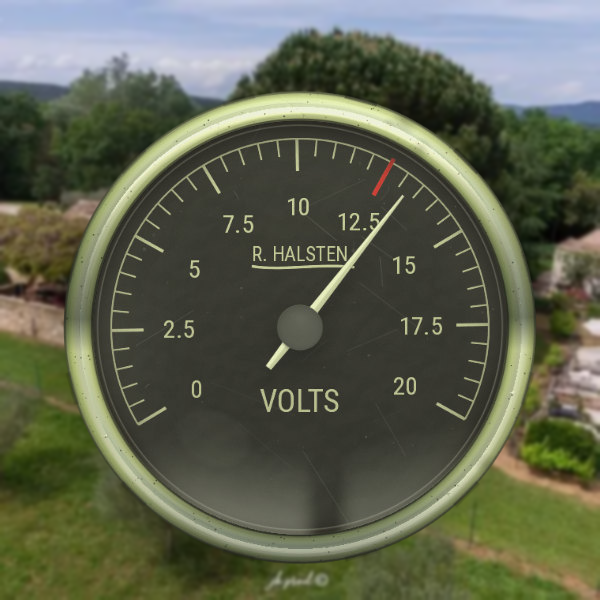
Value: 13.25V
